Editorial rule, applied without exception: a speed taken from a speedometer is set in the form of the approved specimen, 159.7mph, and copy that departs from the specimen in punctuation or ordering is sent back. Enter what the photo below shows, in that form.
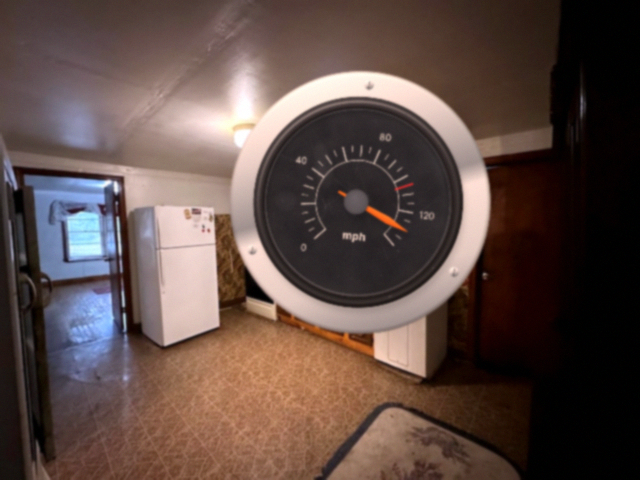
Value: 130mph
